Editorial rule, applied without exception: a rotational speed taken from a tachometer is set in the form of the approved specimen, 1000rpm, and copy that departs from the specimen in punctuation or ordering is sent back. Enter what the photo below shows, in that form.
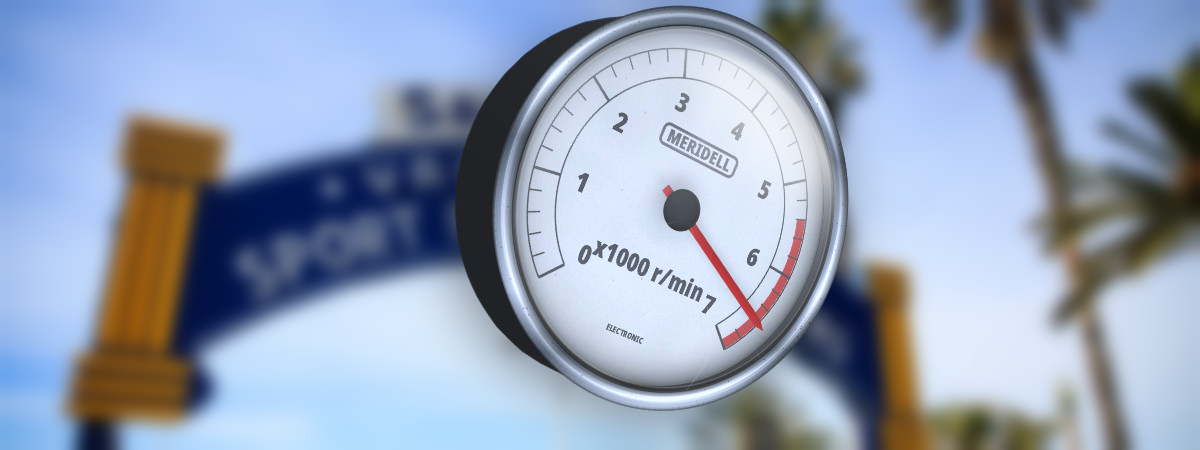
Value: 6600rpm
